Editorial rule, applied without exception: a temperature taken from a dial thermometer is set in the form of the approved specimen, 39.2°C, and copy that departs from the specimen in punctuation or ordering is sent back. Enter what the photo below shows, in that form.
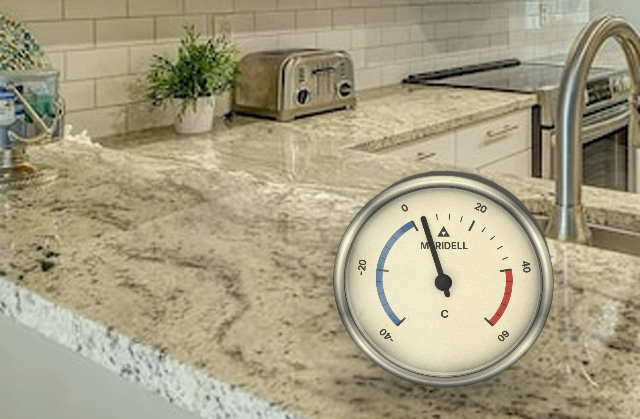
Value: 4°C
